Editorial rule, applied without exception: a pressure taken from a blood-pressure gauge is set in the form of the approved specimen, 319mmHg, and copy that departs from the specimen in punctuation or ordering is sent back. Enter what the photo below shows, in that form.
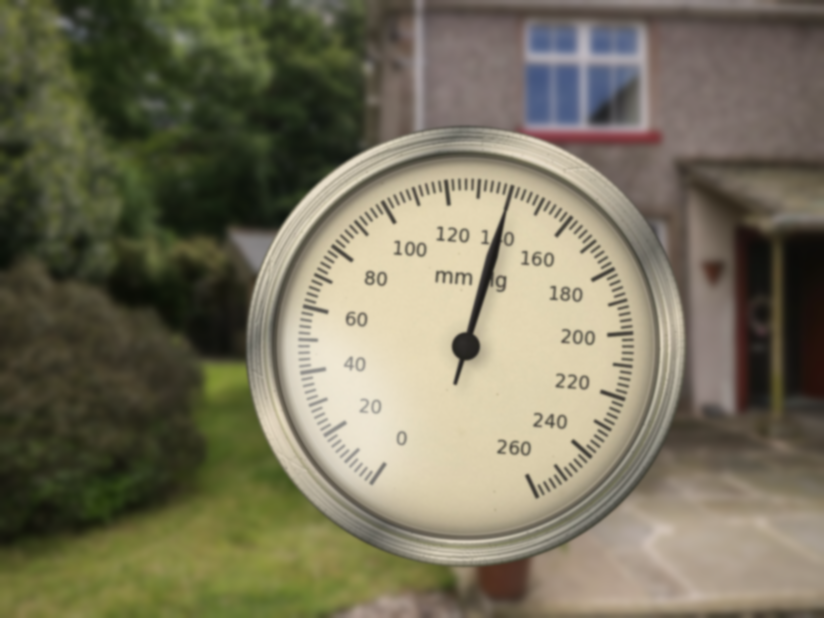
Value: 140mmHg
